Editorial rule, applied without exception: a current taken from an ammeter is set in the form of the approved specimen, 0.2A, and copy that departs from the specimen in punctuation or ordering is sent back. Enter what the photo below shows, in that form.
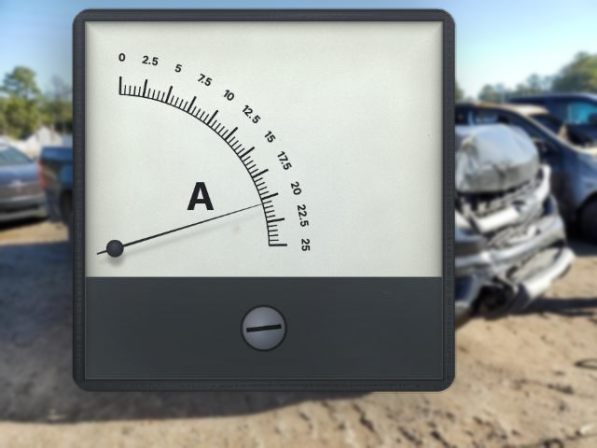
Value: 20.5A
